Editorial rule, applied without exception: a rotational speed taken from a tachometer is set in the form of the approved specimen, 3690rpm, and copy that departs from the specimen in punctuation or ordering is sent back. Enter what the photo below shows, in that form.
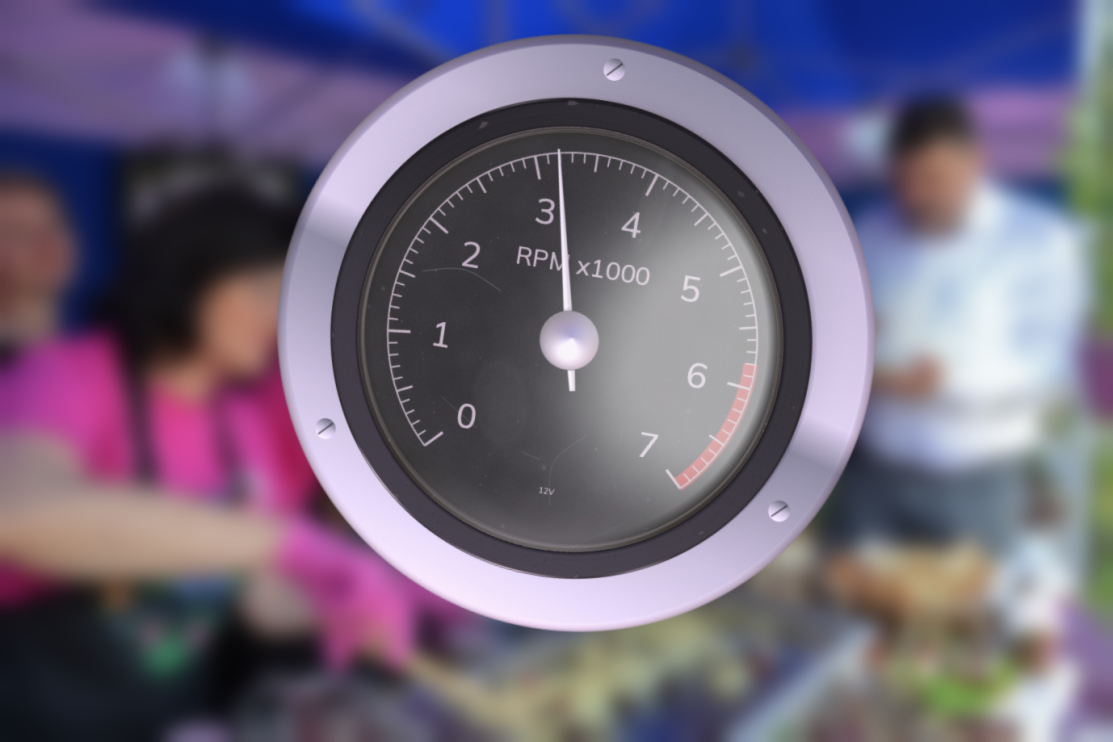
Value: 3200rpm
